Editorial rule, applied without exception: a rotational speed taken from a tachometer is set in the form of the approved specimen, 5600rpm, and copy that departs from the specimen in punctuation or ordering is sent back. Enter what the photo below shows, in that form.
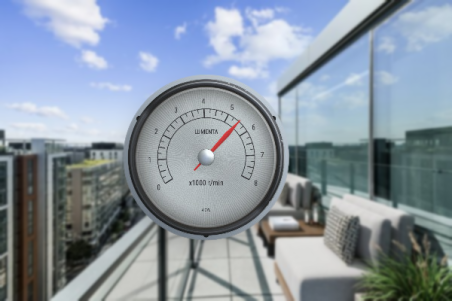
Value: 5500rpm
